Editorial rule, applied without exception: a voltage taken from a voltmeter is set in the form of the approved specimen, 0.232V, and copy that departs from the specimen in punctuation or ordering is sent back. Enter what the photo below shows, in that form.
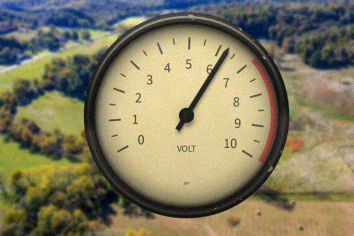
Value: 6.25V
